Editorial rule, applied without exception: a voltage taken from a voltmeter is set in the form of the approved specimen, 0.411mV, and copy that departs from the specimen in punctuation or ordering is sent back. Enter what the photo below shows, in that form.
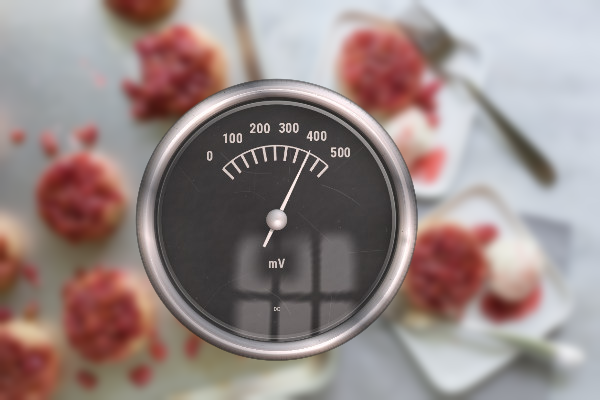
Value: 400mV
